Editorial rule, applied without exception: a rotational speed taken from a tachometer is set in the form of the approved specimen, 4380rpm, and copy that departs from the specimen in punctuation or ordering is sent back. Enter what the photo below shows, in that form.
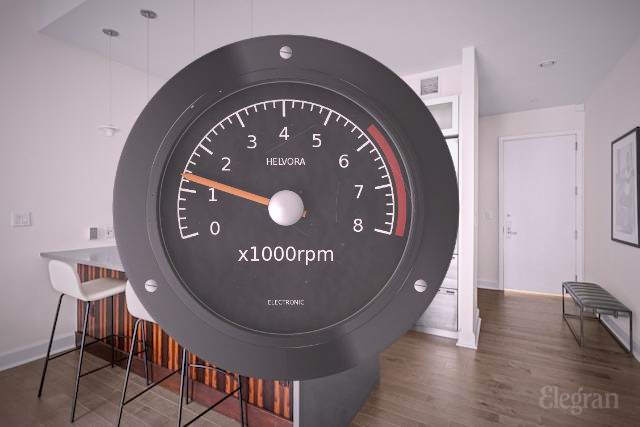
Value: 1300rpm
